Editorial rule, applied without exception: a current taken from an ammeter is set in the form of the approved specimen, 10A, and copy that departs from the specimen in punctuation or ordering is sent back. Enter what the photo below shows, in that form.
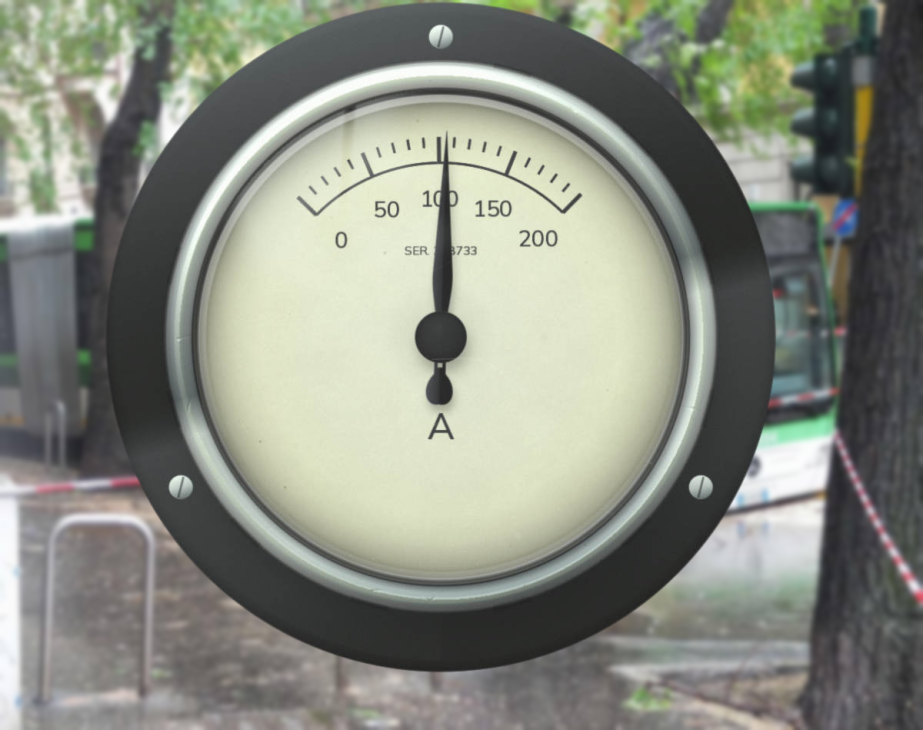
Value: 105A
